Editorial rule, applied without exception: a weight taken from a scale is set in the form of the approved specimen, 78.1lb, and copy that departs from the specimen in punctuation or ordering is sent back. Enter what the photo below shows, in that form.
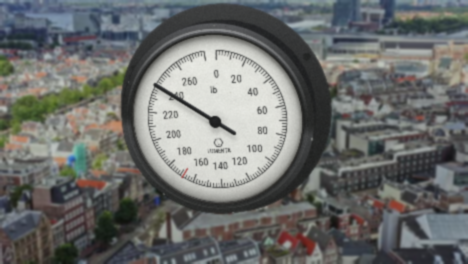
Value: 240lb
